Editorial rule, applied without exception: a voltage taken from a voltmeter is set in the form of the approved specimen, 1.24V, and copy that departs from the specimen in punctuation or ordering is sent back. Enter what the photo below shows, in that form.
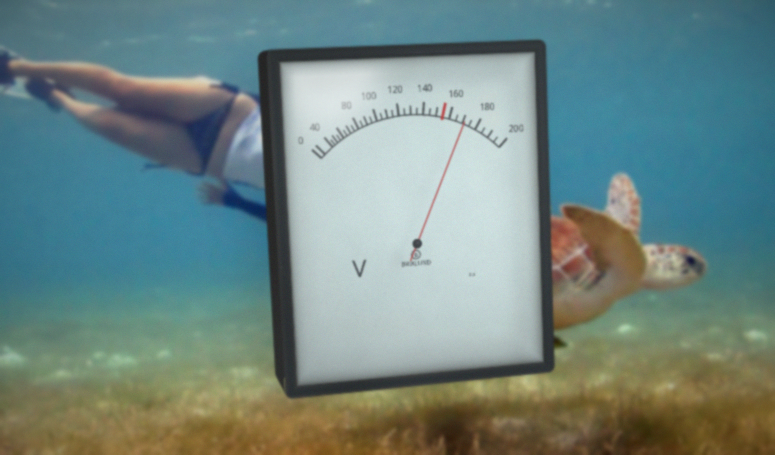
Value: 170V
